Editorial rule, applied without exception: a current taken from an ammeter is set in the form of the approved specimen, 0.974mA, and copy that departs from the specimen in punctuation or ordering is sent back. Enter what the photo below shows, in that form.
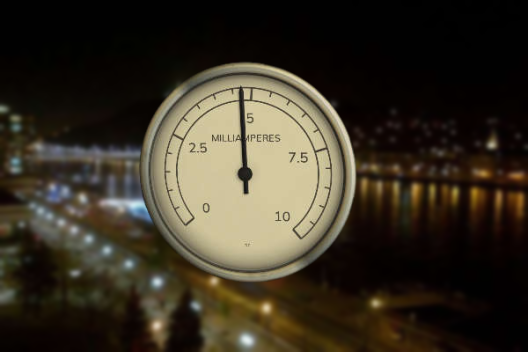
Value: 4.75mA
